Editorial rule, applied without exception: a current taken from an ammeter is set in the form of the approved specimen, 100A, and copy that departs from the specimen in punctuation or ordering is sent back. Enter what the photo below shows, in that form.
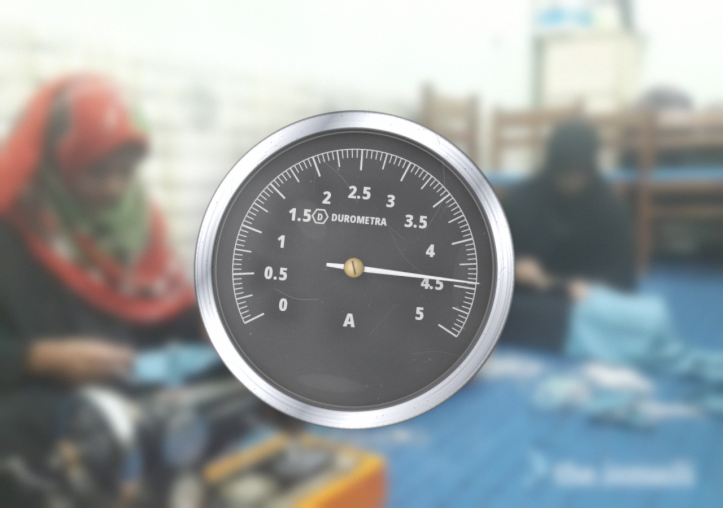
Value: 4.45A
